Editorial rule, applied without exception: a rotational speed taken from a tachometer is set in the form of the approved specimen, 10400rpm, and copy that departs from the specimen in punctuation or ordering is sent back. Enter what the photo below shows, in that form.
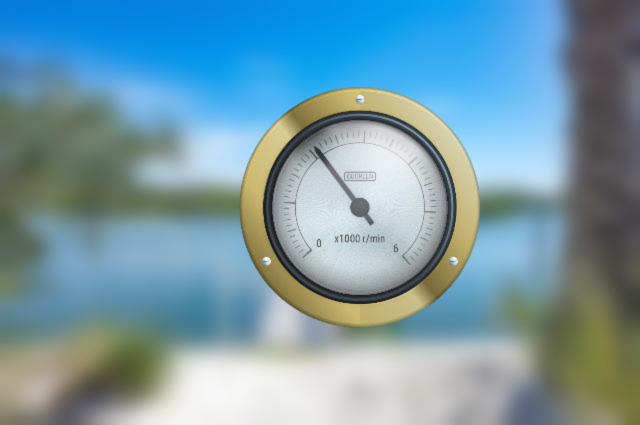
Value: 2100rpm
